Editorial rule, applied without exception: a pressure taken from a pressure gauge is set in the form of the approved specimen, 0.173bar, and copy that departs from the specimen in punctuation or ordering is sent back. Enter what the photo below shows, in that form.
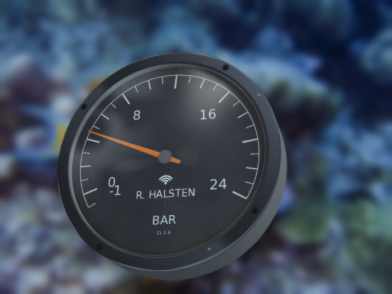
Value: 4.5bar
